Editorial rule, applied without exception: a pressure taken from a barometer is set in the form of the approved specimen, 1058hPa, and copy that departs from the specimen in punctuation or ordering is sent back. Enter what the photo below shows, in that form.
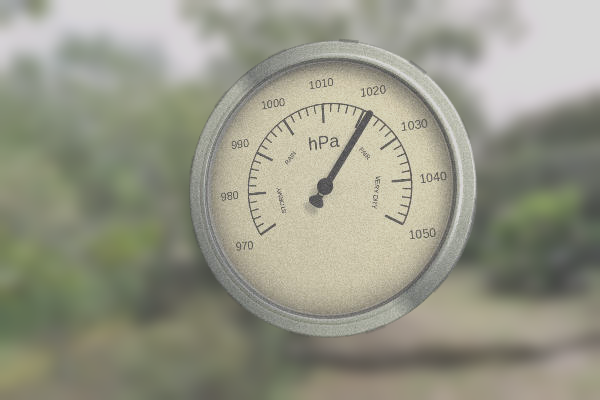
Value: 1022hPa
